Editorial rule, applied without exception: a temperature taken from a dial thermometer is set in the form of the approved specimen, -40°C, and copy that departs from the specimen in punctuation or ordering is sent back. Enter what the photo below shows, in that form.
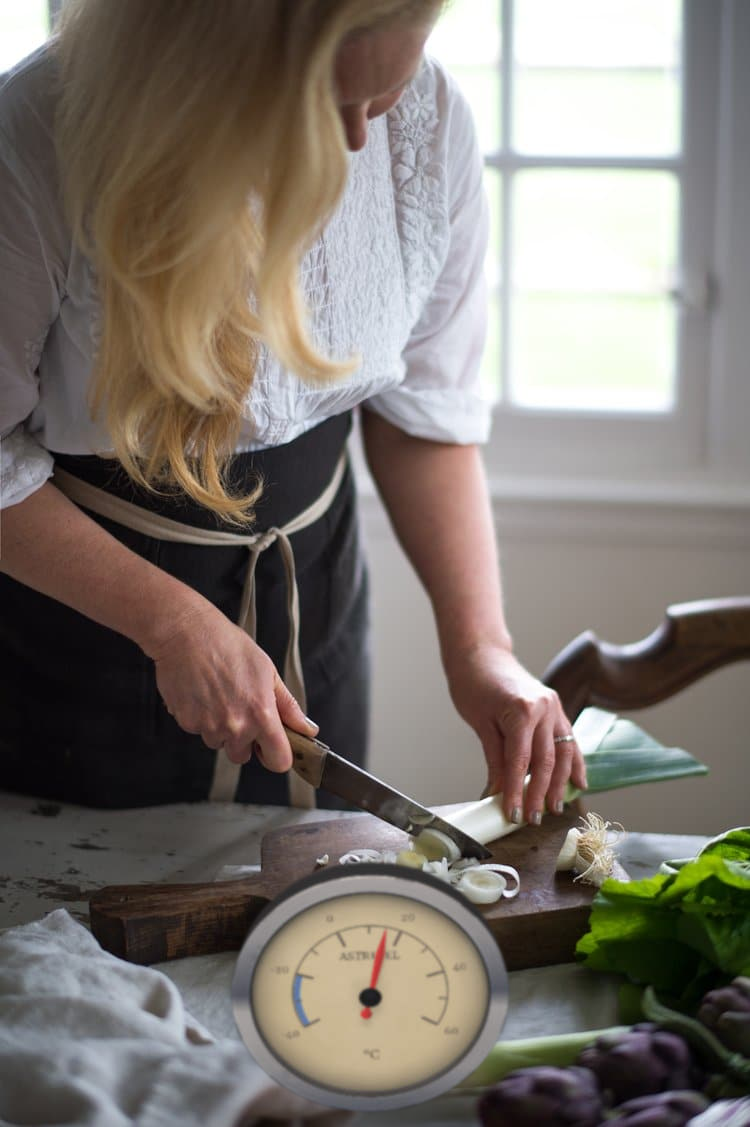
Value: 15°C
